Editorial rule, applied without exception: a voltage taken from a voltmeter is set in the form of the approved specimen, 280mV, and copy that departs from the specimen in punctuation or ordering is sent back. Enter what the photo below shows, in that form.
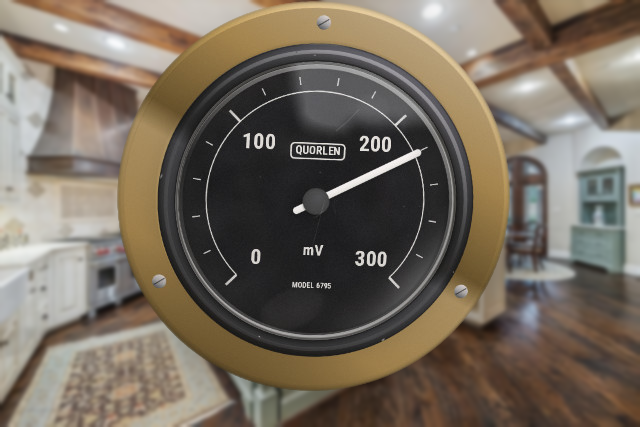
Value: 220mV
